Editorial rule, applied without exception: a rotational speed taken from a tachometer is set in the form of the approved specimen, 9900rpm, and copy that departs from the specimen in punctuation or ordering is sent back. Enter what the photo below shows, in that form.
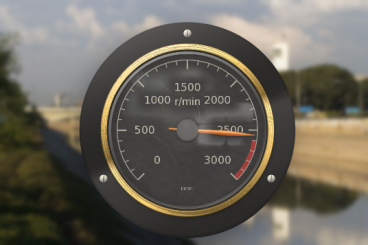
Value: 2550rpm
